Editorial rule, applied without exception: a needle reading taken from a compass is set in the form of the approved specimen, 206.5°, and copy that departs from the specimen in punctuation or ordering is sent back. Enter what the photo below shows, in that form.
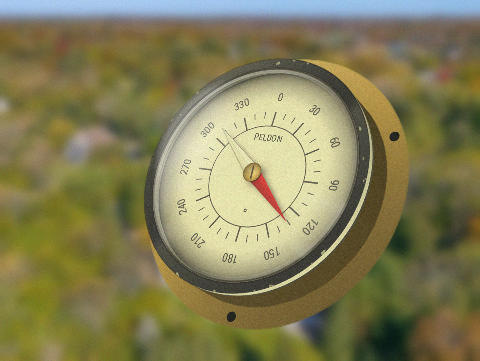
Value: 130°
